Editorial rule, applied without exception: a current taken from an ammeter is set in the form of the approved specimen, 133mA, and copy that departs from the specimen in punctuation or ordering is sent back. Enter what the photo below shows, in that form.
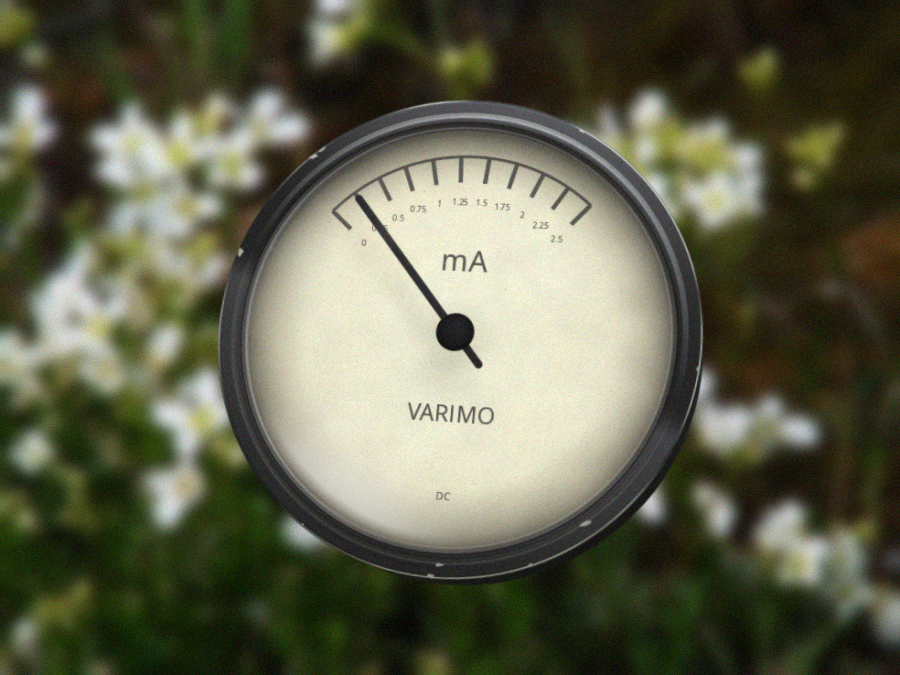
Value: 0.25mA
